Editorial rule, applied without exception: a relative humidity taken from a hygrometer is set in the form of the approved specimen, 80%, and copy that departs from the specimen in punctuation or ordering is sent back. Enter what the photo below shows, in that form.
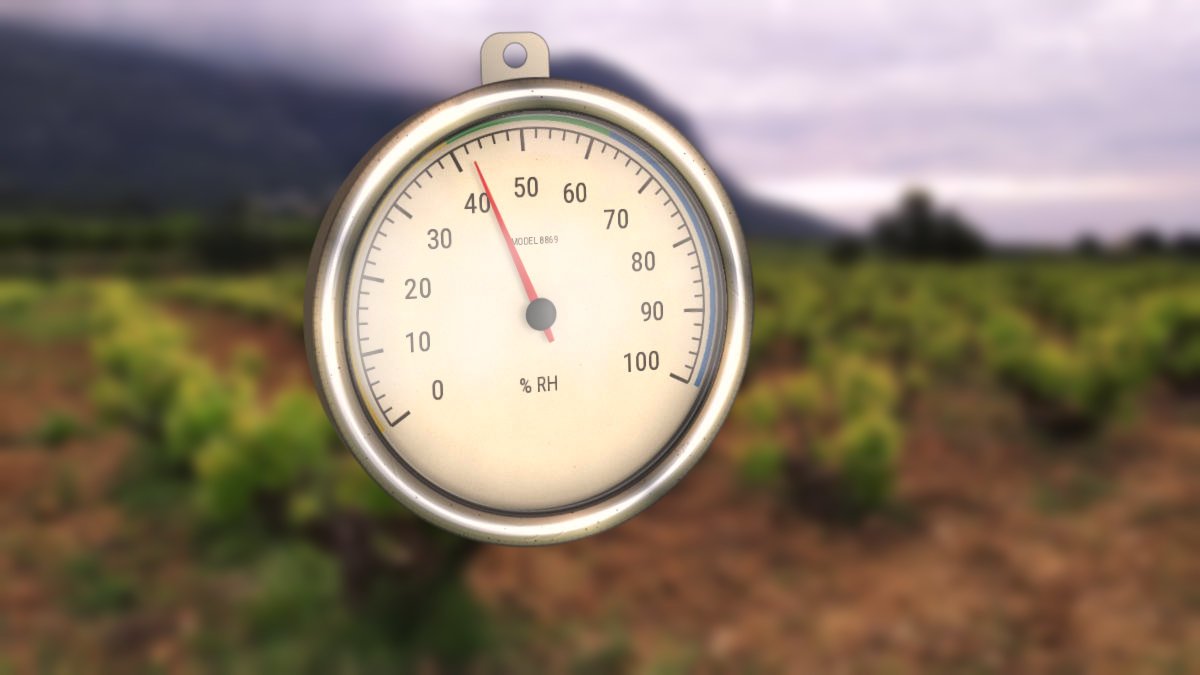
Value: 42%
